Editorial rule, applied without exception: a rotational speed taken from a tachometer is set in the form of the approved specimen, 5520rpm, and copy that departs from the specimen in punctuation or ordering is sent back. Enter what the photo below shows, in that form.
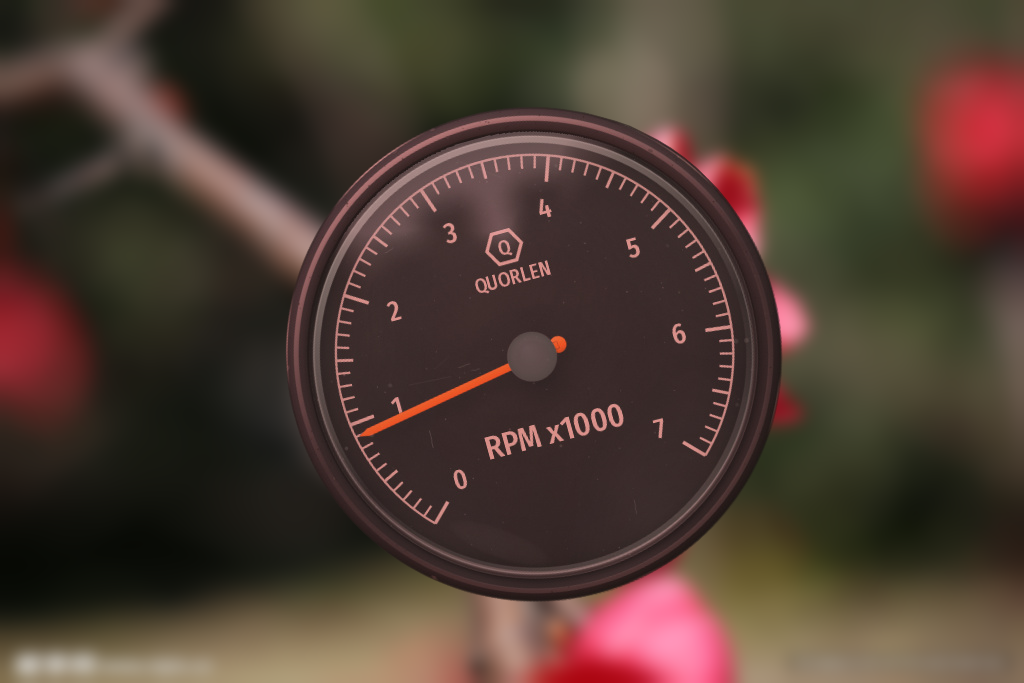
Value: 900rpm
